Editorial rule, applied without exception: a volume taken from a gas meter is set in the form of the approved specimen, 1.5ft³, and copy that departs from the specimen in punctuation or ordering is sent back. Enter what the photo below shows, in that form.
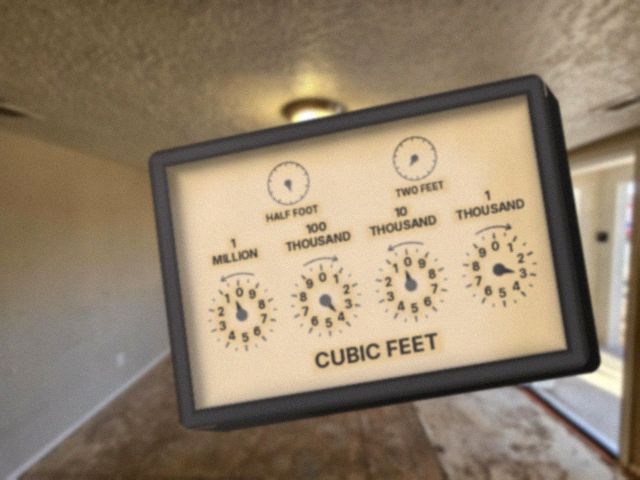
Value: 40300ft³
